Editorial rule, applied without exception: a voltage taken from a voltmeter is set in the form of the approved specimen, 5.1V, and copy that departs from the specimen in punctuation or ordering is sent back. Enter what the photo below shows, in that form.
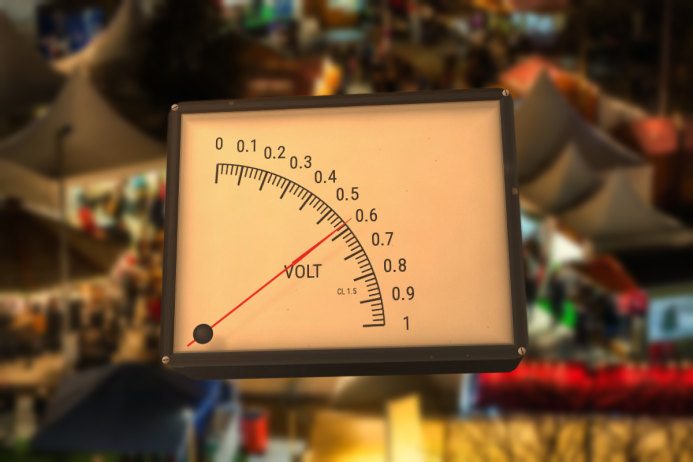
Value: 0.58V
